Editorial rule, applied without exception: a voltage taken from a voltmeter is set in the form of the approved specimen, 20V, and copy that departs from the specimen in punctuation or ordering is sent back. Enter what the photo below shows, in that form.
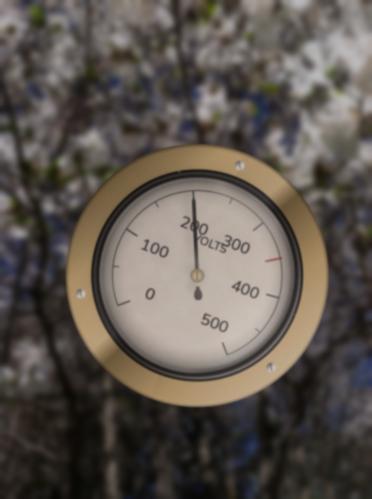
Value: 200V
